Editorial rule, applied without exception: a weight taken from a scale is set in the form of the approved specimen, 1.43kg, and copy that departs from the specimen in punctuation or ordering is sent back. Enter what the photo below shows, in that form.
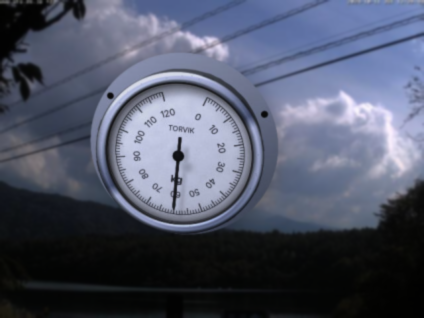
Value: 60kg
